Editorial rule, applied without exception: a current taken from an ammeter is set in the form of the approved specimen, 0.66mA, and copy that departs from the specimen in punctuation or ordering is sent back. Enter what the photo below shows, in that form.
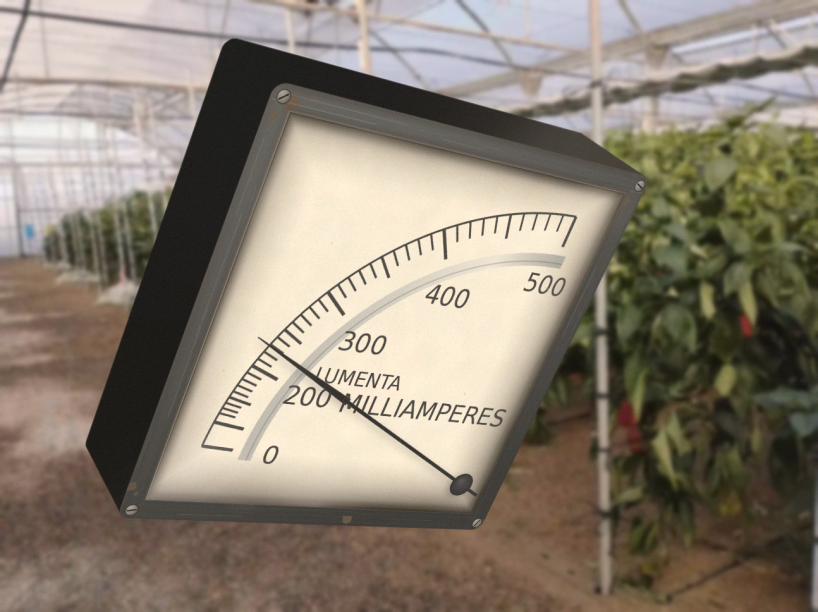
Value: 230mA
